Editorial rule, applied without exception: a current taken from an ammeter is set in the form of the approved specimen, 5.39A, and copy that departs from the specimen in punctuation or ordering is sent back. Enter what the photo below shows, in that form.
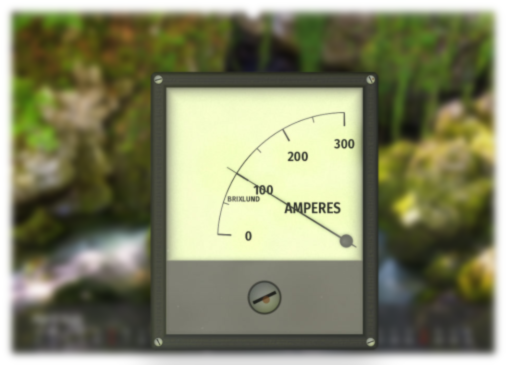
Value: 100A
